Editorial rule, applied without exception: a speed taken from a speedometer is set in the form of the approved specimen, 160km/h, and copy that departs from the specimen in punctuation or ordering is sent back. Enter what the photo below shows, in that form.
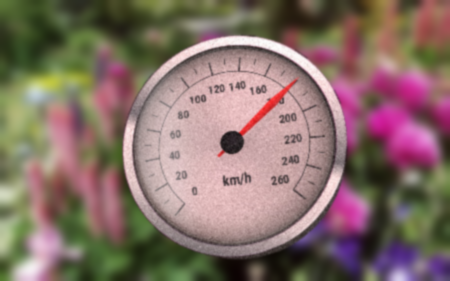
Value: 180km/h
